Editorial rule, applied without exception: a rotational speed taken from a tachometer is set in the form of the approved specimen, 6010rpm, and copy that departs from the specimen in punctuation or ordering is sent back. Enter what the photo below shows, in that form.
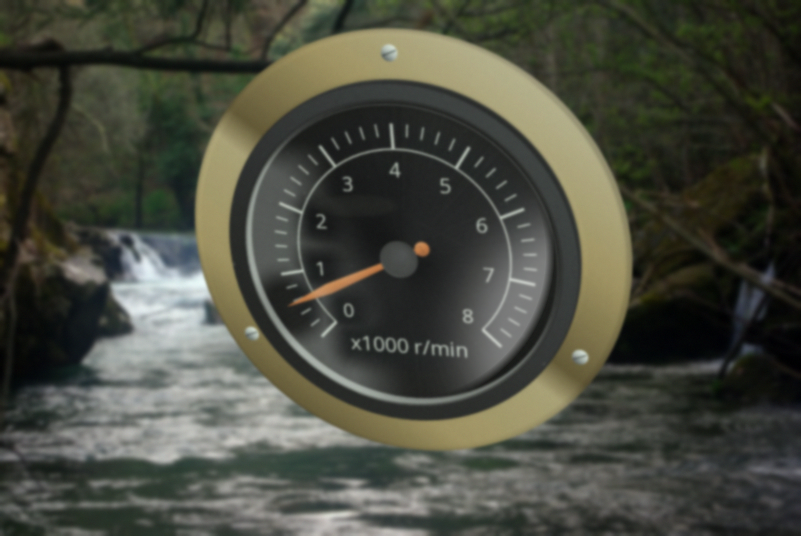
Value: 600rpm
